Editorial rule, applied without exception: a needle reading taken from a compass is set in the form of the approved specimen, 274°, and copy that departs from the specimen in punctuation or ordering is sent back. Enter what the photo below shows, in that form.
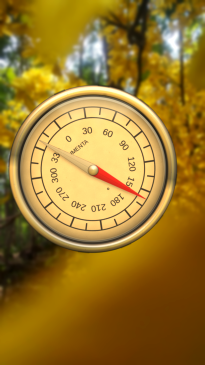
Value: 157.5°
